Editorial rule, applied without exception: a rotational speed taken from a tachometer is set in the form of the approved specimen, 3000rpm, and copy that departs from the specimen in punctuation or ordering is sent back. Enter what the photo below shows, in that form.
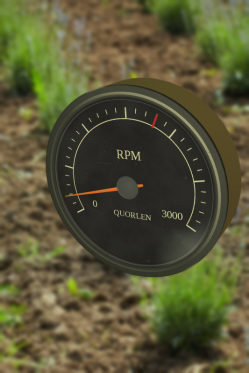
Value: 200rpm
